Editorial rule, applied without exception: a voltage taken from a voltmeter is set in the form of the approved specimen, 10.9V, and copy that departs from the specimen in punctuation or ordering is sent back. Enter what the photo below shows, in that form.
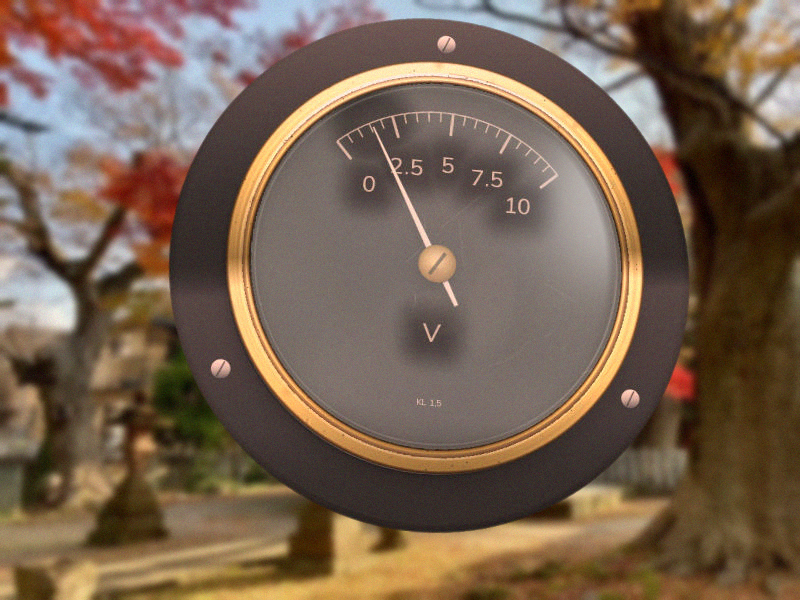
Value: 1.5V
